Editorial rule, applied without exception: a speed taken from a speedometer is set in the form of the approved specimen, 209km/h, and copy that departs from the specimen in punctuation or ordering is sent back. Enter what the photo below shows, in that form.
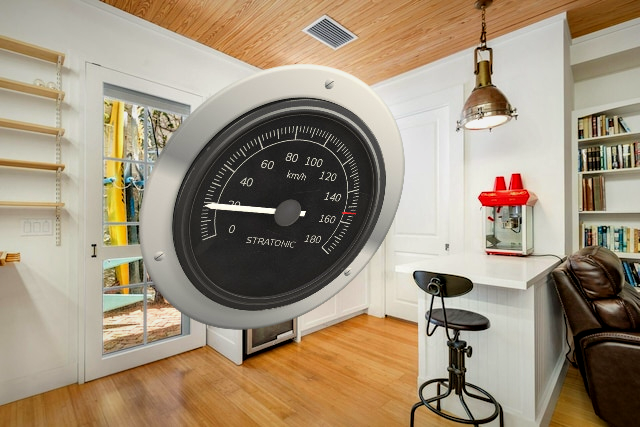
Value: 20km/h
